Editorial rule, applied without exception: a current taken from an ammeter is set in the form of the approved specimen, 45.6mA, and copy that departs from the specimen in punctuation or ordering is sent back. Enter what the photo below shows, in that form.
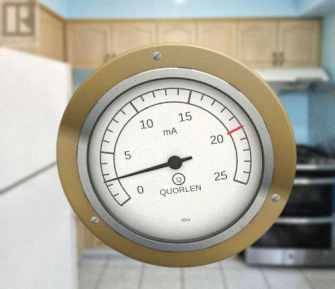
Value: 2.5mA
